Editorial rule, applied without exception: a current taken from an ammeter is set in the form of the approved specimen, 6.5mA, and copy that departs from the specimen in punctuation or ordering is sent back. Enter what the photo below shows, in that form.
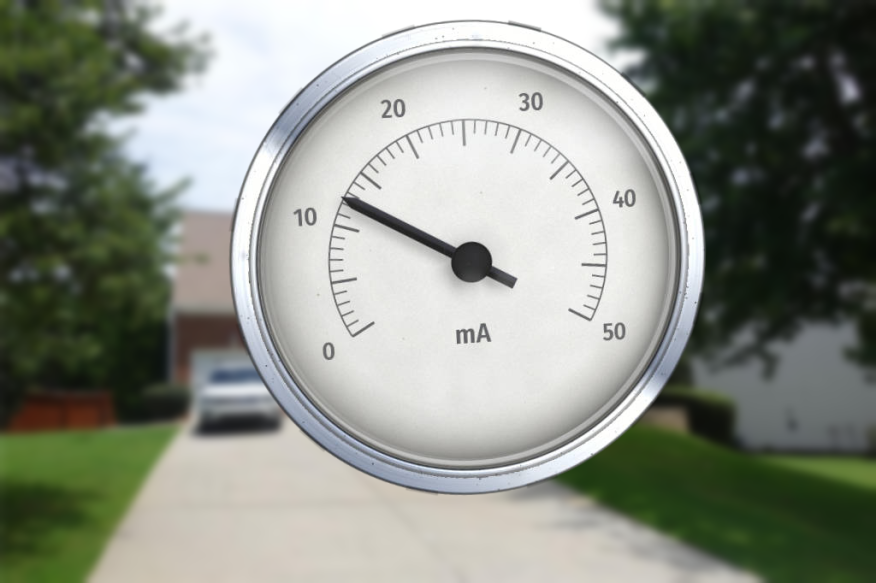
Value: 12.5mA
